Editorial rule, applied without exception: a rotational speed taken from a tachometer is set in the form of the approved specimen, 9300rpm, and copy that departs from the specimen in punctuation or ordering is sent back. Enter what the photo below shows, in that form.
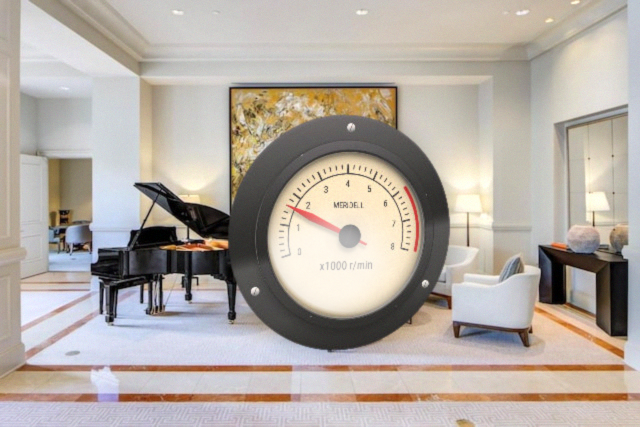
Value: 1600rpm
